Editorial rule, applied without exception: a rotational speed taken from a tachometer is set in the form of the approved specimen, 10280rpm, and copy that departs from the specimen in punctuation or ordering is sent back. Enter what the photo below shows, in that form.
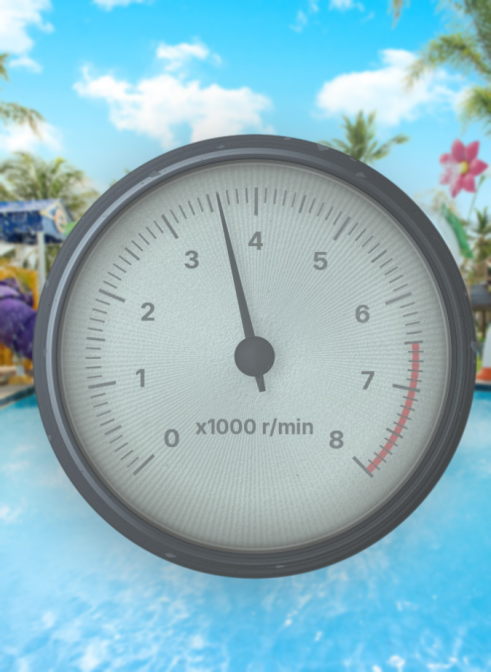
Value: 3600rpm
